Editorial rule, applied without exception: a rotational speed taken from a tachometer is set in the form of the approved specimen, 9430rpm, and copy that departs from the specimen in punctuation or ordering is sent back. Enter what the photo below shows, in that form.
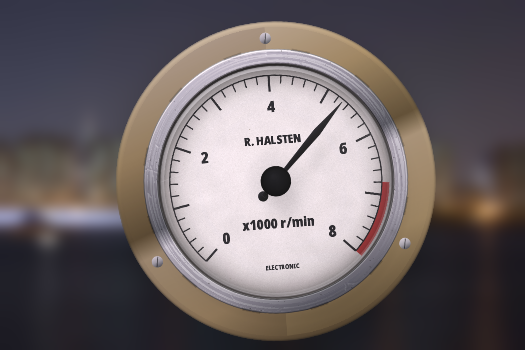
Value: 5300rpm
